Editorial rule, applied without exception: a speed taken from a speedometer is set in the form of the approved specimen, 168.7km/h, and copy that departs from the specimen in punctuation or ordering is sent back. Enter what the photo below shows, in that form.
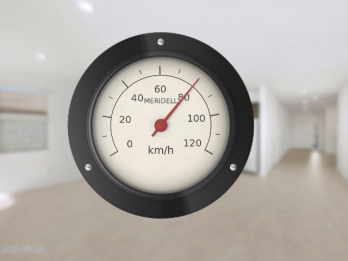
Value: 80km/h
